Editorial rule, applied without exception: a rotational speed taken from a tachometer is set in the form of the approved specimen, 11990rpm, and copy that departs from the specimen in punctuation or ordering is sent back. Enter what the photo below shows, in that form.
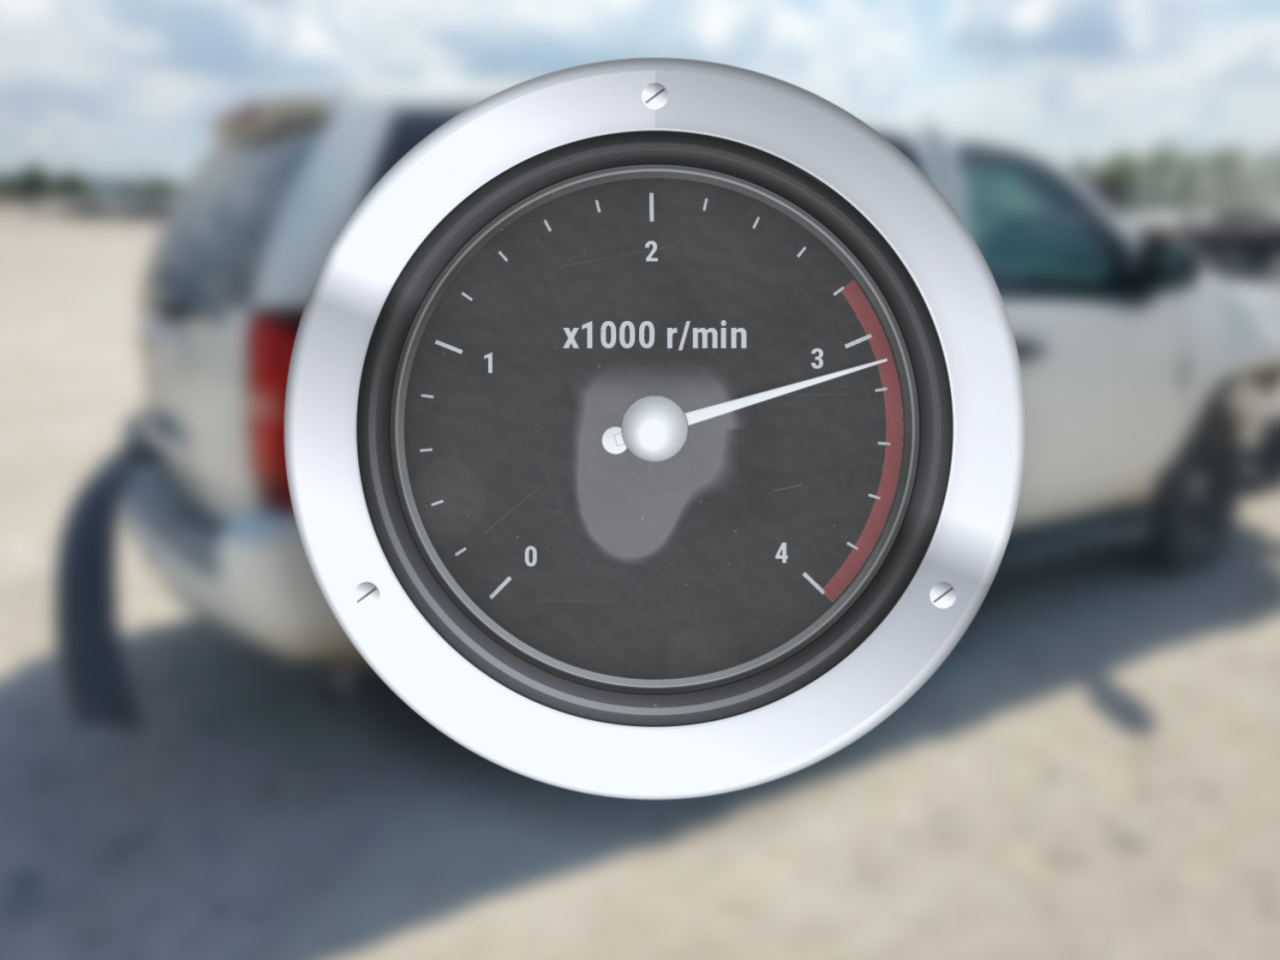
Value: 3100rpm
